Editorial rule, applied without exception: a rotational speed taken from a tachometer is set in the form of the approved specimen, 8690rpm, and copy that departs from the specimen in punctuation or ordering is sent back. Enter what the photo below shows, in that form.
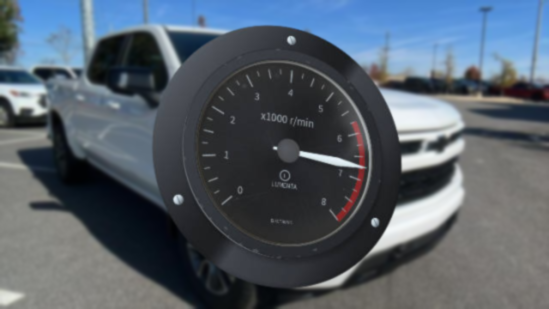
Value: 6750rpm
